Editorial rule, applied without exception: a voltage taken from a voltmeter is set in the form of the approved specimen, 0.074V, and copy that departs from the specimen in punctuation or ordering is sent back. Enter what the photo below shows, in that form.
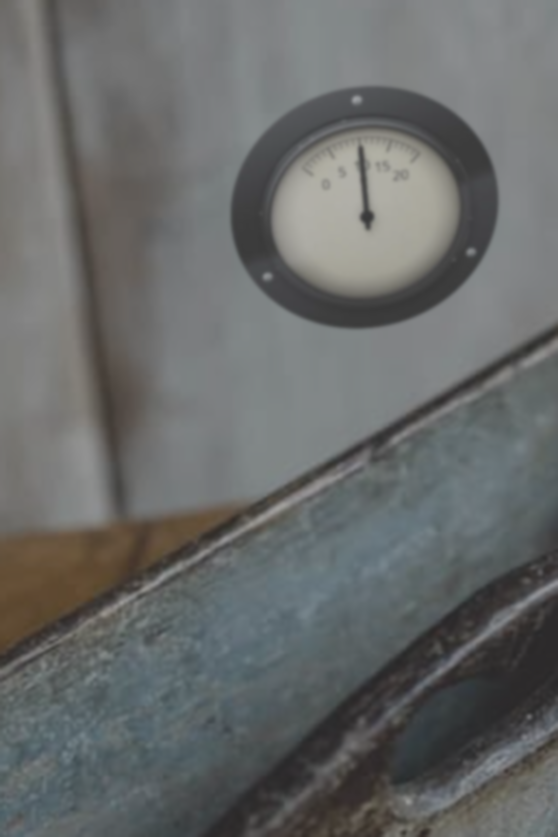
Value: 10V
